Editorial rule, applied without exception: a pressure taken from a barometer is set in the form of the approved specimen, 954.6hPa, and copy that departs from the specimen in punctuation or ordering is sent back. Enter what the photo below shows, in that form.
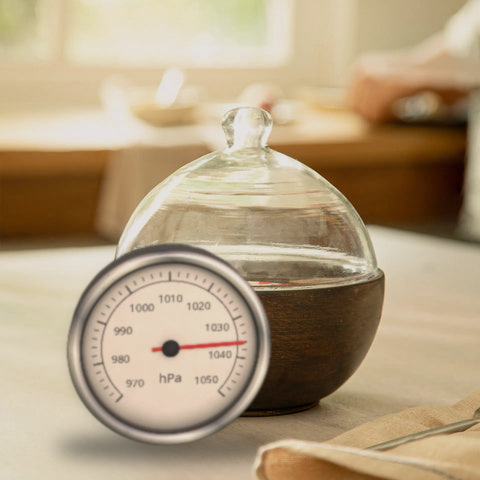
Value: 1036hPa
